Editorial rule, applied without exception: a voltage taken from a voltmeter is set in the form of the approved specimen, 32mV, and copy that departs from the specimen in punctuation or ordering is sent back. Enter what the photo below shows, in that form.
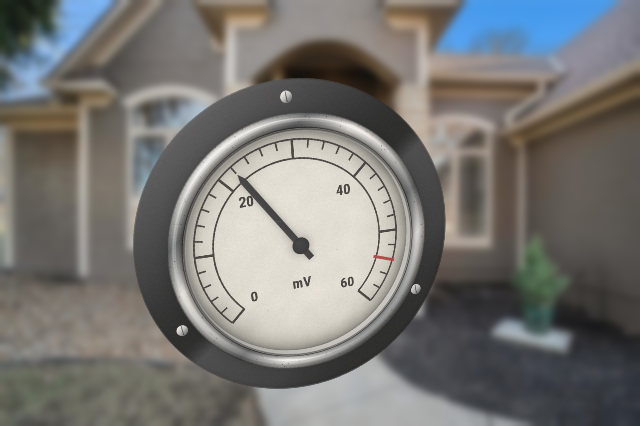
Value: 22mV
